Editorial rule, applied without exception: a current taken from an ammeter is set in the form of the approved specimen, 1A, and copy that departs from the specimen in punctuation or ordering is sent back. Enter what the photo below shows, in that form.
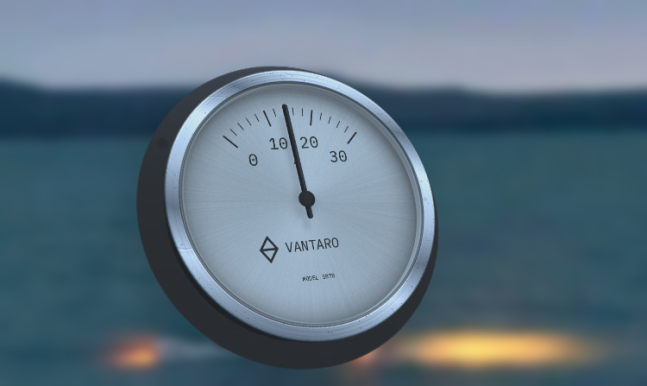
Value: 14A
